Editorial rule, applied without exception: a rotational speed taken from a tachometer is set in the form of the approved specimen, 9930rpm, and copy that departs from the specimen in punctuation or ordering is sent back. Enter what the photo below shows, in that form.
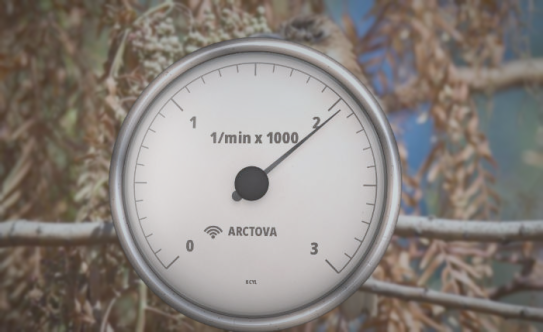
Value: 2050rpm
